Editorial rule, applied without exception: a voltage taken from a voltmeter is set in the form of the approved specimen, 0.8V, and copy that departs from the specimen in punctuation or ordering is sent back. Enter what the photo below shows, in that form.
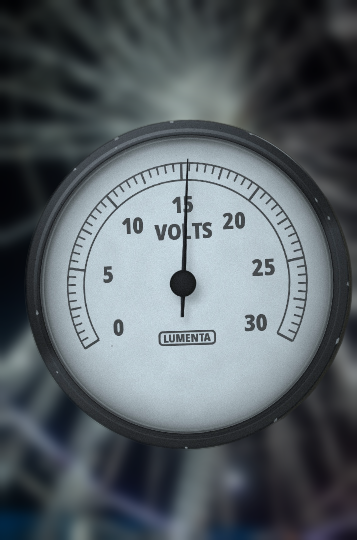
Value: 15.5V
